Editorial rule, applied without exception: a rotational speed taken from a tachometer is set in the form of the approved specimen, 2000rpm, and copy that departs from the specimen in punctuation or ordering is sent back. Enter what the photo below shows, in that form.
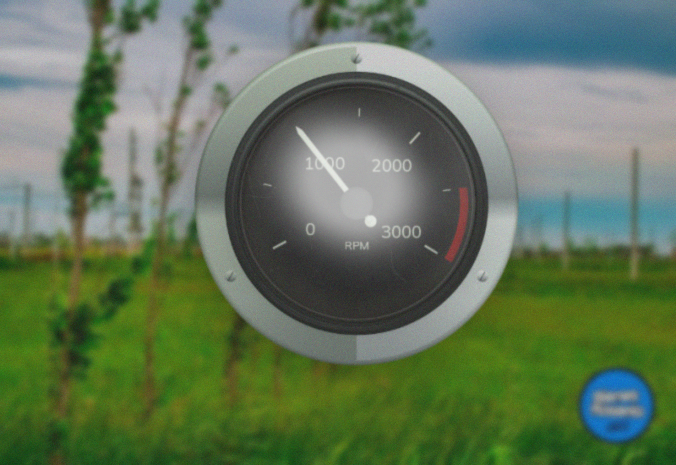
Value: 1000rpm
